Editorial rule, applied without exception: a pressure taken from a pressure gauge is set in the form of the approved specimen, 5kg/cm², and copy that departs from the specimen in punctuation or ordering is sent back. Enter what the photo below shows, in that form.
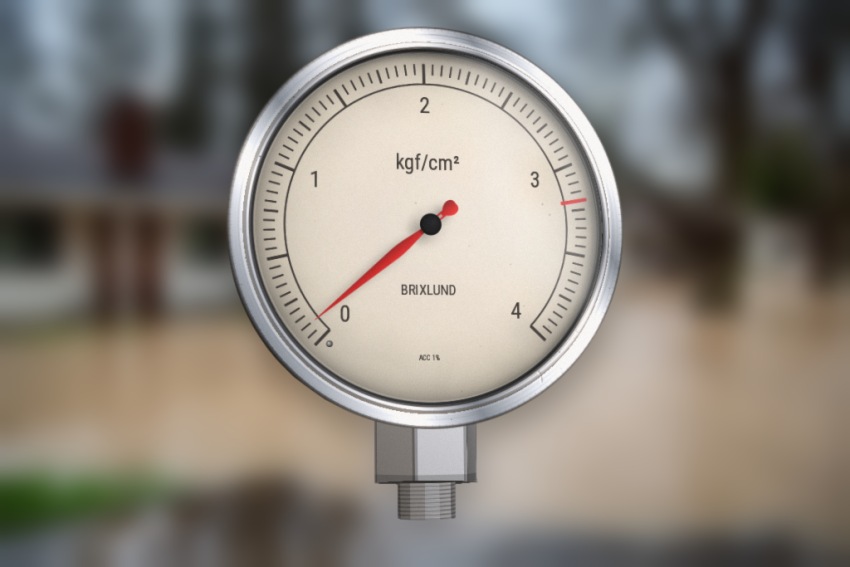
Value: 0.1kg/cm²
